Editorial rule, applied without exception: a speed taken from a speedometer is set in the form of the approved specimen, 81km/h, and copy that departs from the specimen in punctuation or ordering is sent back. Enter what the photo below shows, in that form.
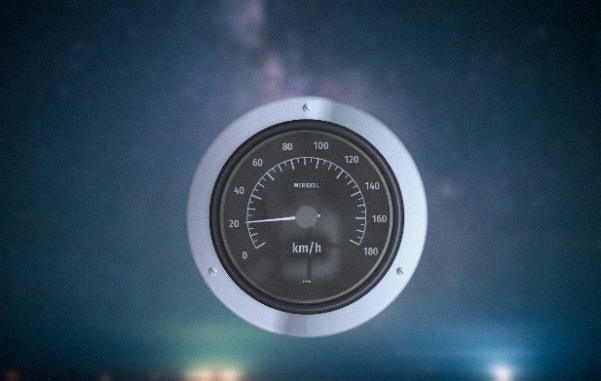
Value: 20km/h
